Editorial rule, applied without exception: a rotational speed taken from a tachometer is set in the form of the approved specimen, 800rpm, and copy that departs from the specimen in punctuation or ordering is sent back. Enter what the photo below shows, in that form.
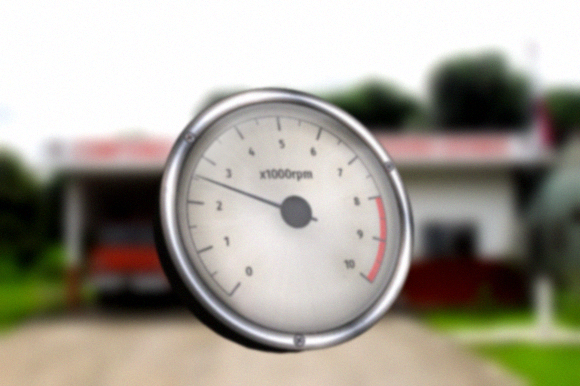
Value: 2500rpm
